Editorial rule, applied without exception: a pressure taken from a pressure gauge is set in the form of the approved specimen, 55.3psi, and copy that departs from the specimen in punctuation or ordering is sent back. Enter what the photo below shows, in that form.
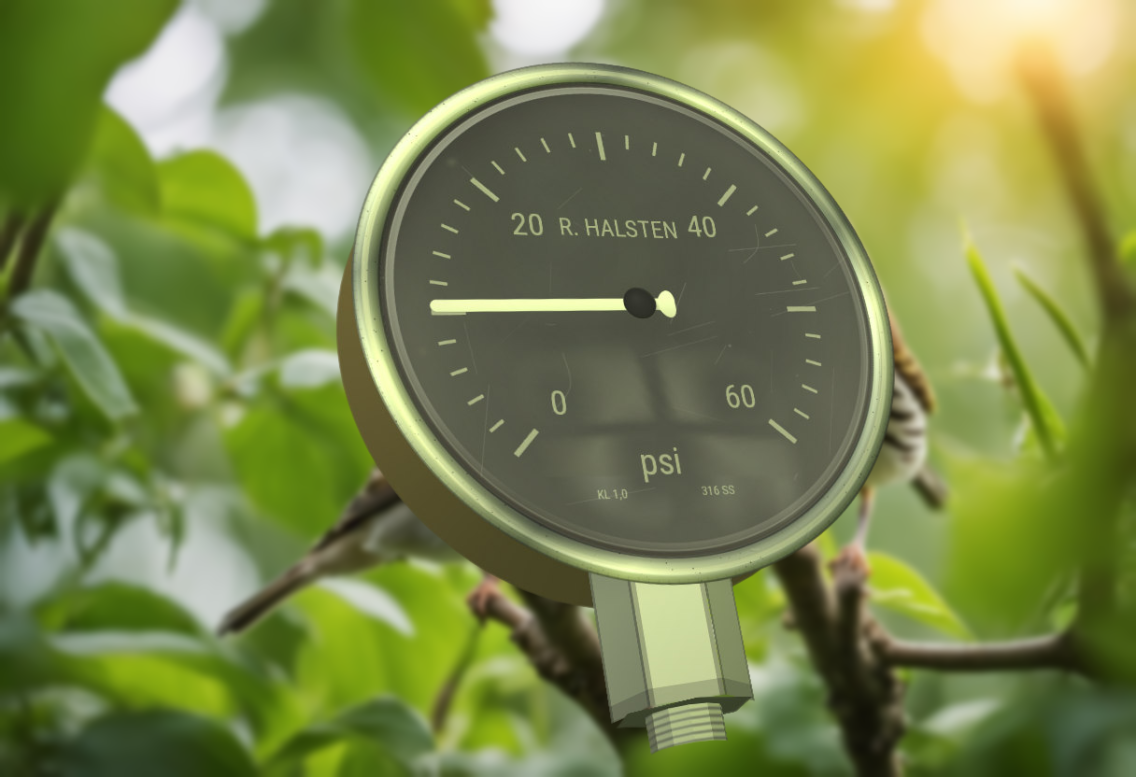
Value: 10psi
